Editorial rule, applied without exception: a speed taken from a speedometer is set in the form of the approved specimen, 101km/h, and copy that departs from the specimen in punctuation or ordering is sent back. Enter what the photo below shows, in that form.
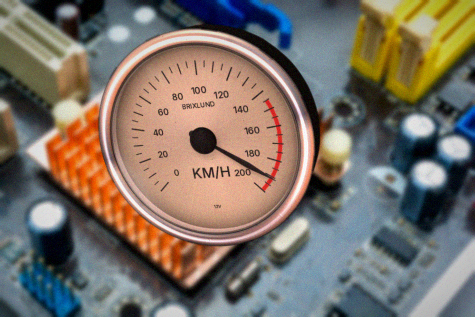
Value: 190km/h
